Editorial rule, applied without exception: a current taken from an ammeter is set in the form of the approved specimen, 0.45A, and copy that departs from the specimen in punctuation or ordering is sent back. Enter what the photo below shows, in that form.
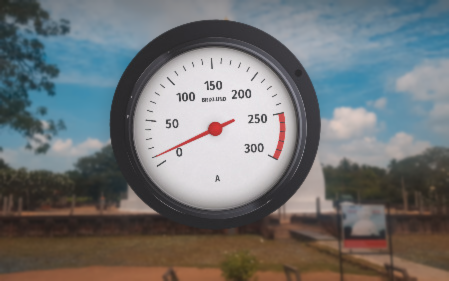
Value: 10A
